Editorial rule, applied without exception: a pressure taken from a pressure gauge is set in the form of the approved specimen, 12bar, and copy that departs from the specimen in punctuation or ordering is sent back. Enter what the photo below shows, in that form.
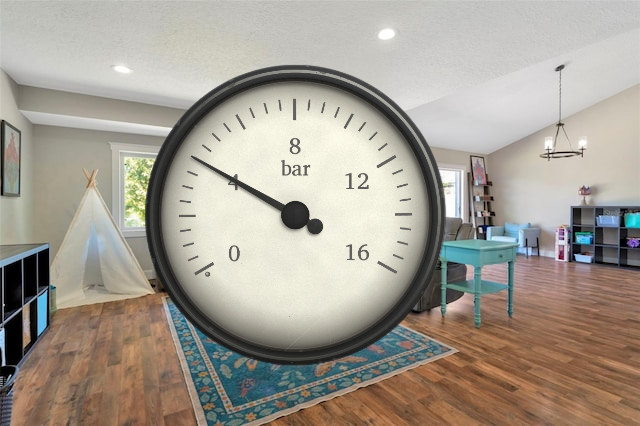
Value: 4bar
